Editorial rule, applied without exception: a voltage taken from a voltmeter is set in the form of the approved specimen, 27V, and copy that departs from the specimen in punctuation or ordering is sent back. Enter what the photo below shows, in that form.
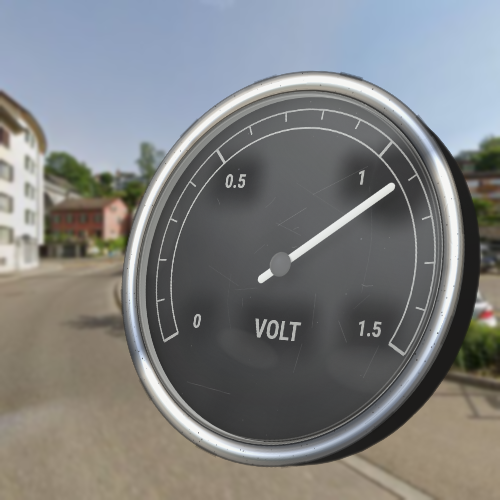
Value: 1.1V
